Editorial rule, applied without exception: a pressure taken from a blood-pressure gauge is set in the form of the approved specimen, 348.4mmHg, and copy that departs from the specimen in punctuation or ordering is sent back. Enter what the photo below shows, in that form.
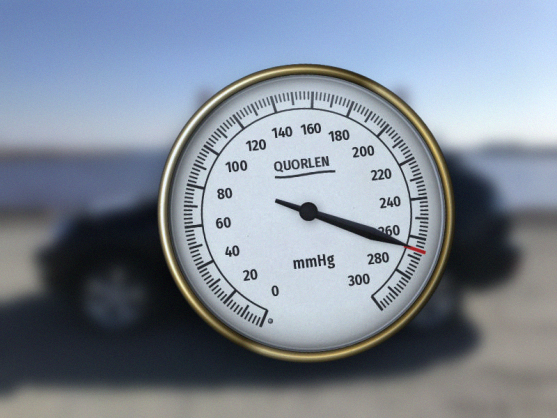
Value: 266mmHg
